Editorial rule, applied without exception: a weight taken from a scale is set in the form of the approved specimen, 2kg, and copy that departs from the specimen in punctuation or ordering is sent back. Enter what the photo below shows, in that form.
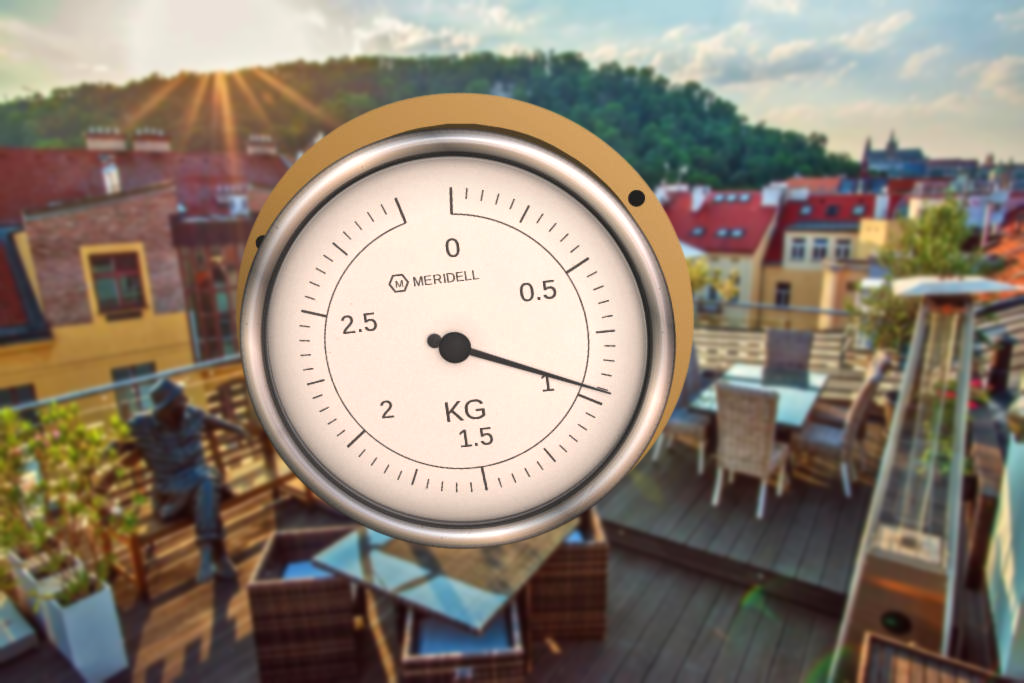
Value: 0.95kg
